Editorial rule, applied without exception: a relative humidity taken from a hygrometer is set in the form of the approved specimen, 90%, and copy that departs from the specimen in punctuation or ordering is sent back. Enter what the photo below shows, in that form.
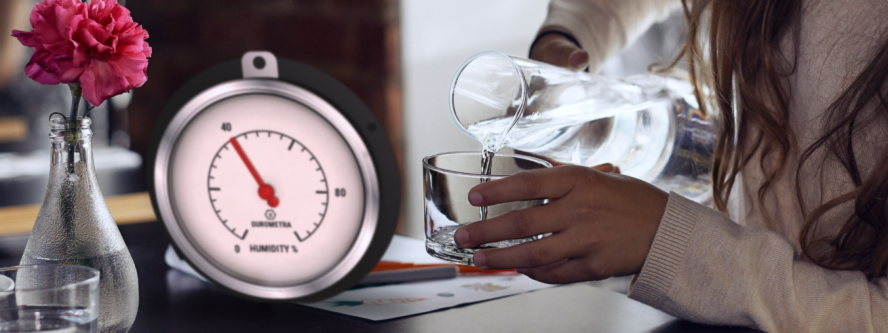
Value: 40%
